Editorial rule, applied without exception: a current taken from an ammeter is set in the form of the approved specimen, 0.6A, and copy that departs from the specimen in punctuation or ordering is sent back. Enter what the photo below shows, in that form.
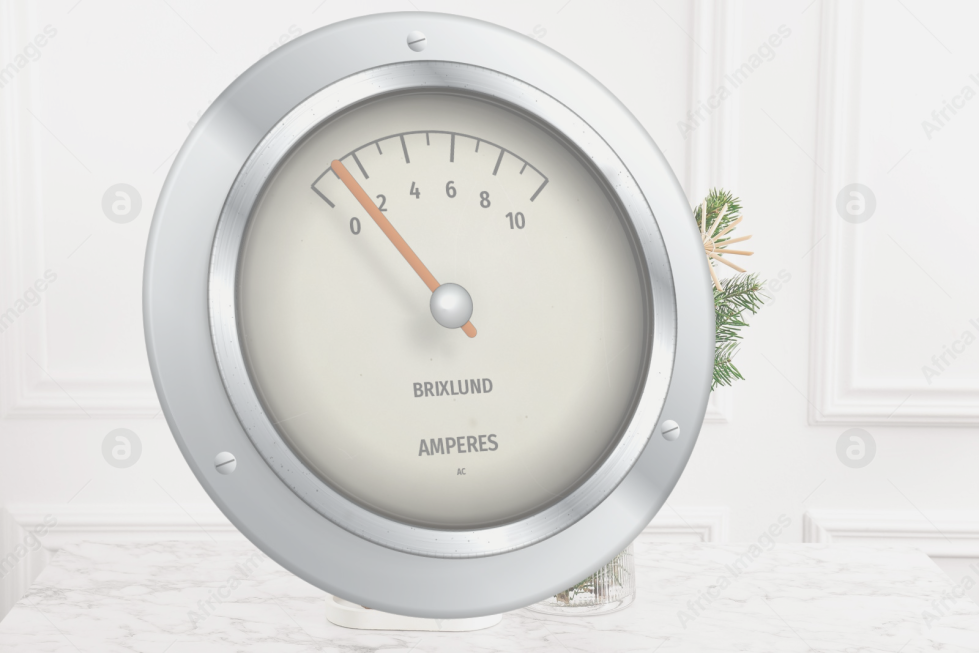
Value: 1A
